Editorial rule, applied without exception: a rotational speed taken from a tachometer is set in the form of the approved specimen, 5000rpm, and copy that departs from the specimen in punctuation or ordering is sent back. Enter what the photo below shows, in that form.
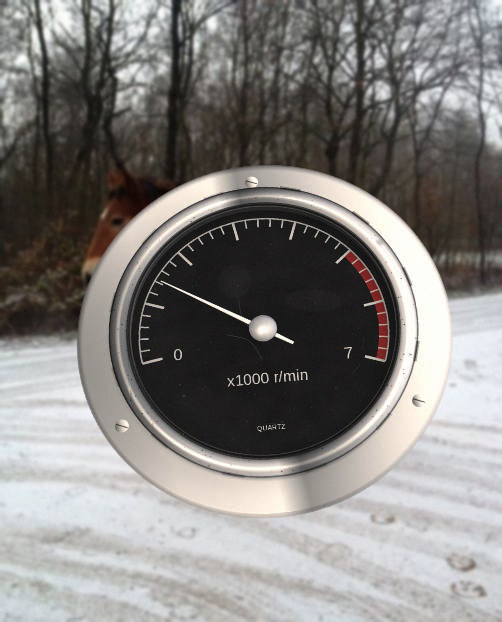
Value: 1400rpm
